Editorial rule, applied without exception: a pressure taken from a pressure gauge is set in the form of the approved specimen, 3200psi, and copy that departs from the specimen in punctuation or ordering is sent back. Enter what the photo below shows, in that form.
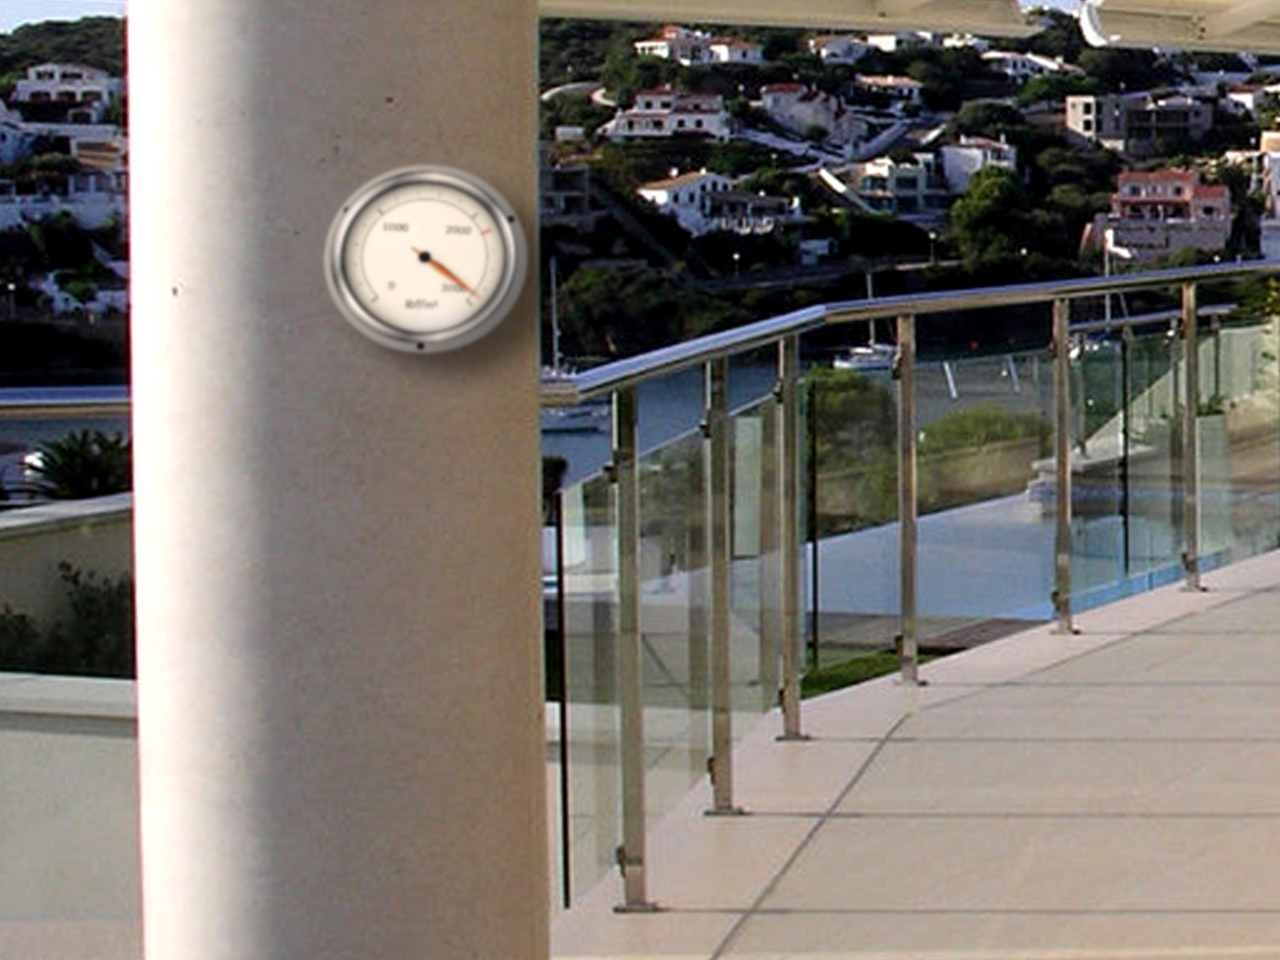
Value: 2900psi
